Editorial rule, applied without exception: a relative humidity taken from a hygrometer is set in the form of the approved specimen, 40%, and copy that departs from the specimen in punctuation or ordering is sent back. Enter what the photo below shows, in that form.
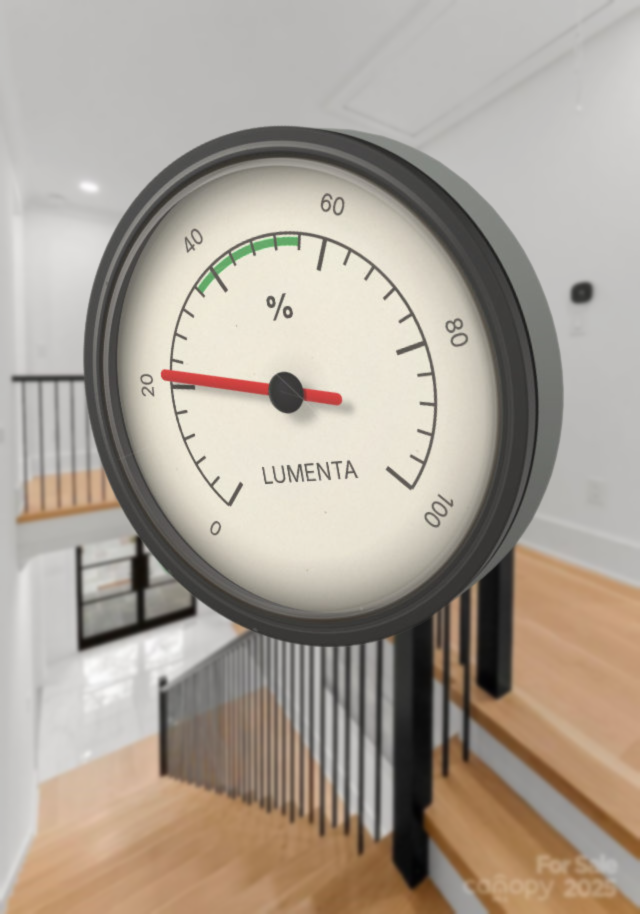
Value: 22%
